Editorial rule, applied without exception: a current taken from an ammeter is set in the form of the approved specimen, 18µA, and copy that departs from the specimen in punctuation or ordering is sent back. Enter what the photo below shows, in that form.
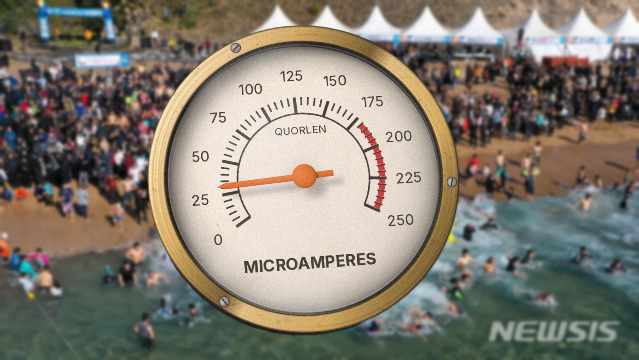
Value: 30µA
